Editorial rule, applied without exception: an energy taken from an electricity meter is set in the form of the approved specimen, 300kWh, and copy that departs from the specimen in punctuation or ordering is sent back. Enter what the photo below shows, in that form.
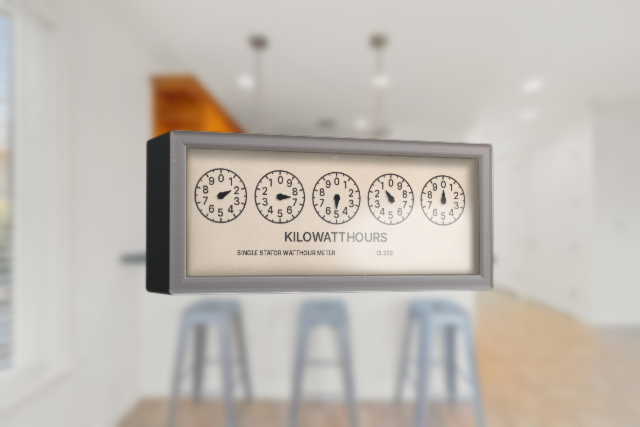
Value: 17510kWh
